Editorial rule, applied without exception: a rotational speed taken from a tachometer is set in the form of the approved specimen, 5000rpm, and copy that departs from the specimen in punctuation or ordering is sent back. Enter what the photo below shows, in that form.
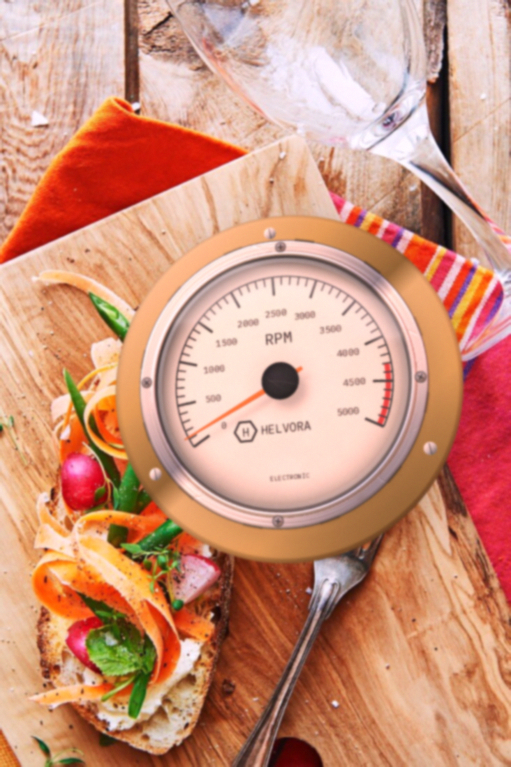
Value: 100rpm
